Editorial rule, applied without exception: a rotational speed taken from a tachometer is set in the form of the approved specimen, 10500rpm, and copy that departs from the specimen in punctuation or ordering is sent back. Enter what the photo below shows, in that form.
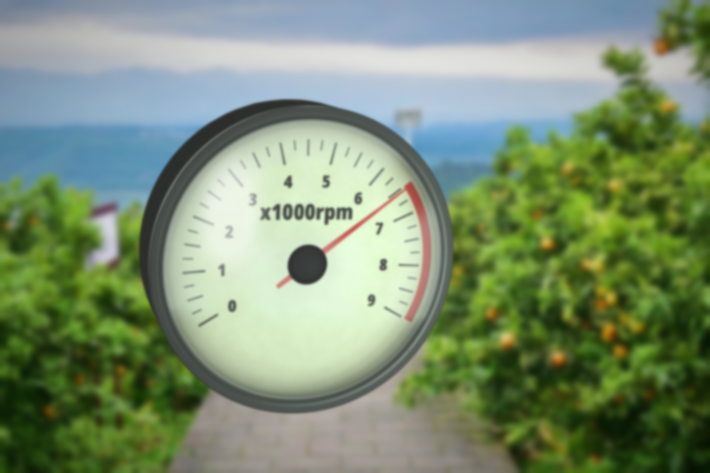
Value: 6500rpm
